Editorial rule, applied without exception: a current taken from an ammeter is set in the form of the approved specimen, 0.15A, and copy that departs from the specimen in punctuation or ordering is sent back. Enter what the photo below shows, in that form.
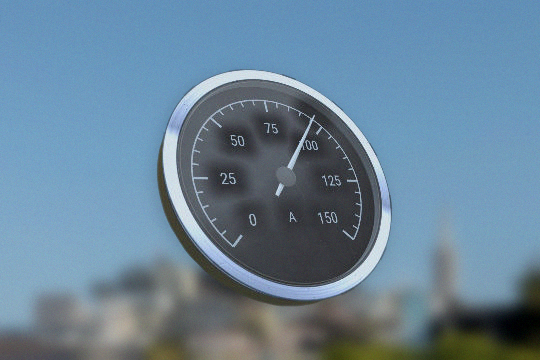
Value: 95A
